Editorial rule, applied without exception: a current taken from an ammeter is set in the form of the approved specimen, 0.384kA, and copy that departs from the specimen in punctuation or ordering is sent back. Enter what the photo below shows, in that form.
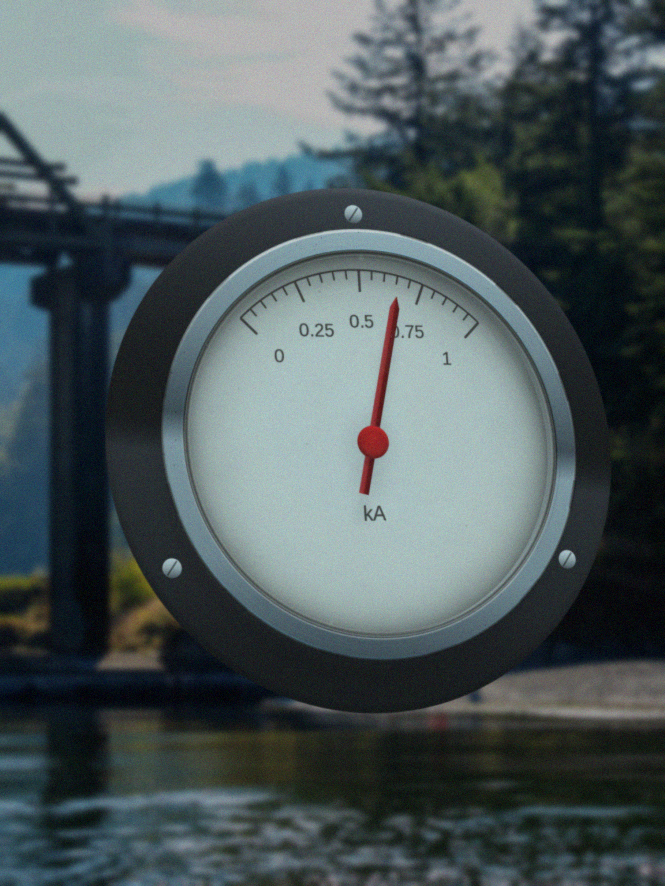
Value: 0.65kA
